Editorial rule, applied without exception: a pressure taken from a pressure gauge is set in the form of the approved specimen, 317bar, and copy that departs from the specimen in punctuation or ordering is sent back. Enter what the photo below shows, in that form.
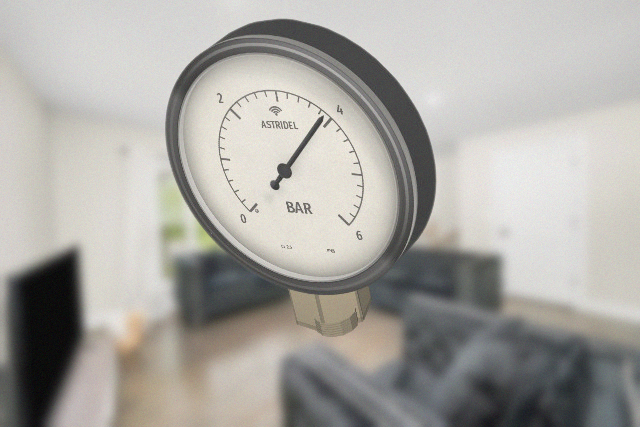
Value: 3.9bar
